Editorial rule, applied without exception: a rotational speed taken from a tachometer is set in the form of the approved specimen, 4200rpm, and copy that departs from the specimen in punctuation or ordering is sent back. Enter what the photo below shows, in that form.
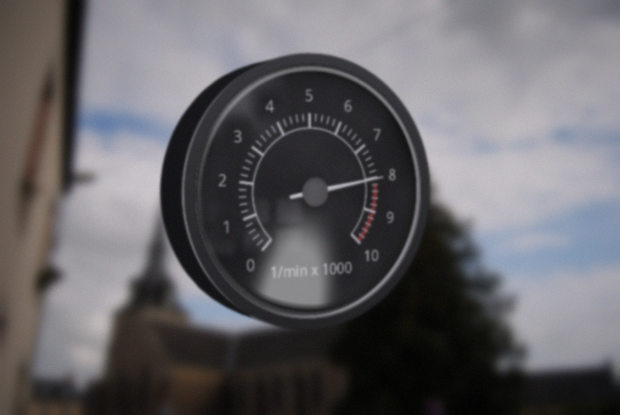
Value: 8000rpm
